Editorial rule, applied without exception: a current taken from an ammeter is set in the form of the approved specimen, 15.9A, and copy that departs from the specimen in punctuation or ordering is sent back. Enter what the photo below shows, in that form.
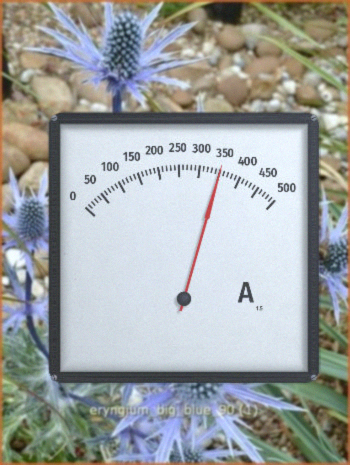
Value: 350A
